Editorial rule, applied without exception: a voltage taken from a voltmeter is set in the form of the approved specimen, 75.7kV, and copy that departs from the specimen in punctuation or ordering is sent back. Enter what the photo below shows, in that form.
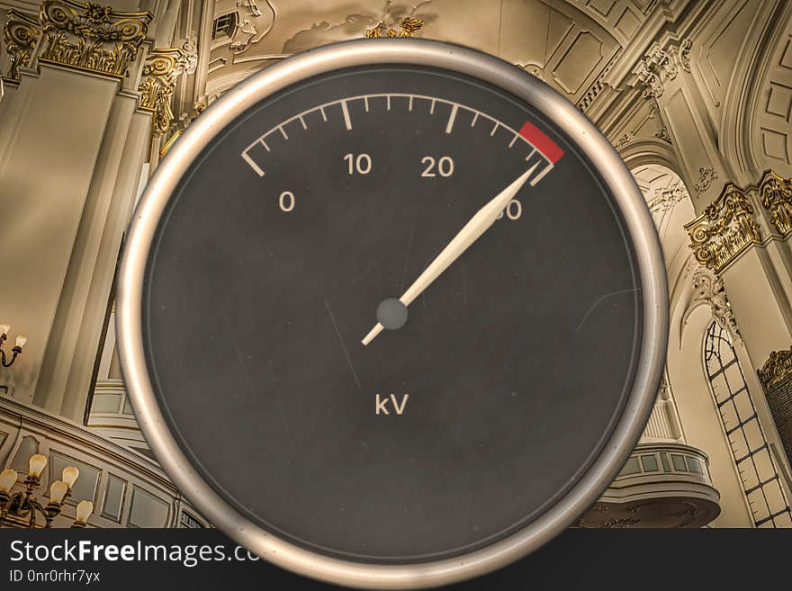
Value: 29kV
